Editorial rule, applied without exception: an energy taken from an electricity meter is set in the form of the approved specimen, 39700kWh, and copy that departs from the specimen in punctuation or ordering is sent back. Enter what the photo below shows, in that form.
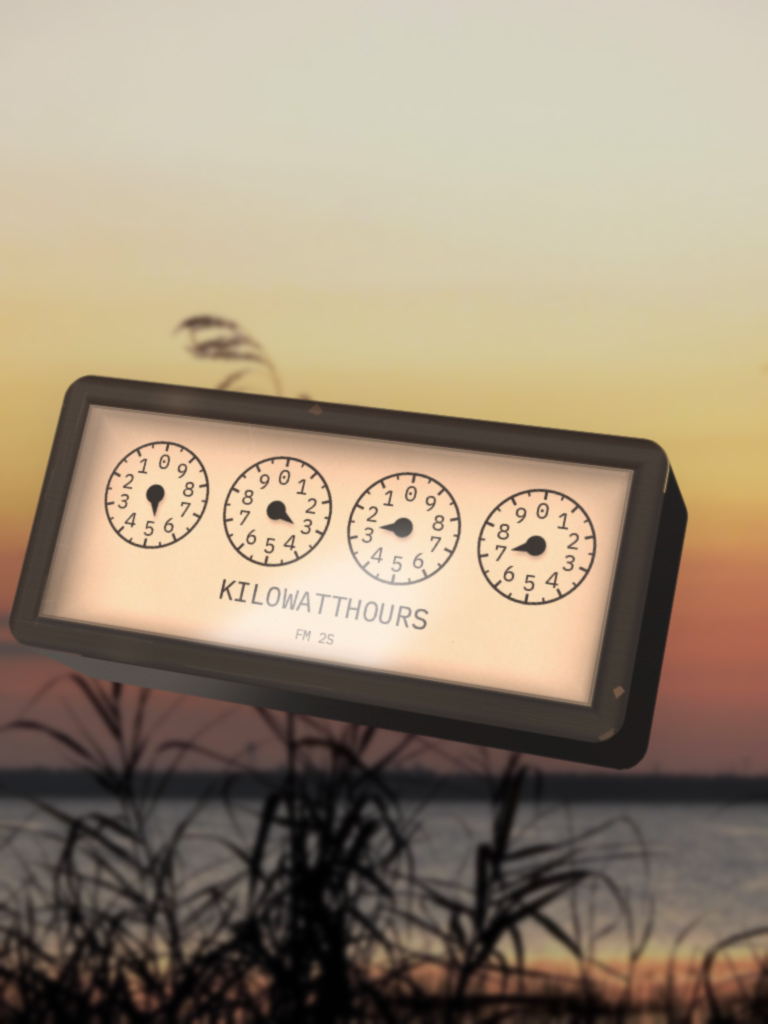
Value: 5327kWh
